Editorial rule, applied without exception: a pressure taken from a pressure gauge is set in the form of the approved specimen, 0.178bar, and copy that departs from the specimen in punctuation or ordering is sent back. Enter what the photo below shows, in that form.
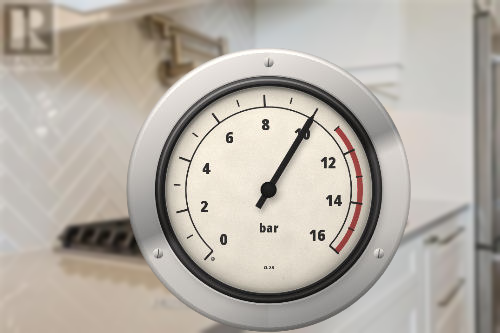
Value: 10bar
